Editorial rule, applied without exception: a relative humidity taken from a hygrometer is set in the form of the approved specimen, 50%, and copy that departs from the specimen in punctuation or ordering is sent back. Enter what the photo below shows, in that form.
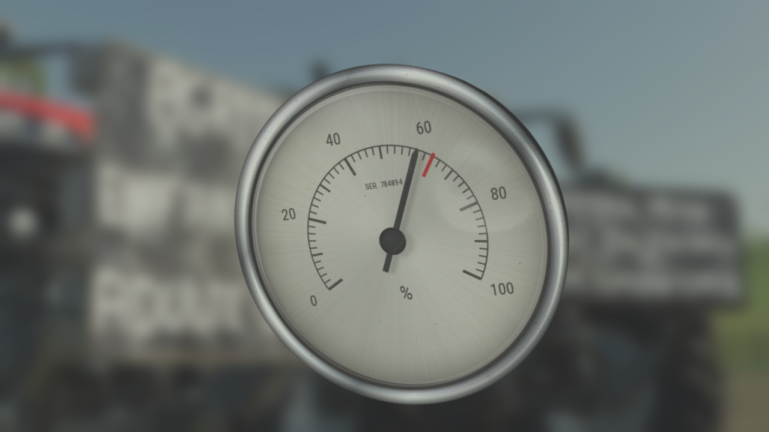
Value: 60%
